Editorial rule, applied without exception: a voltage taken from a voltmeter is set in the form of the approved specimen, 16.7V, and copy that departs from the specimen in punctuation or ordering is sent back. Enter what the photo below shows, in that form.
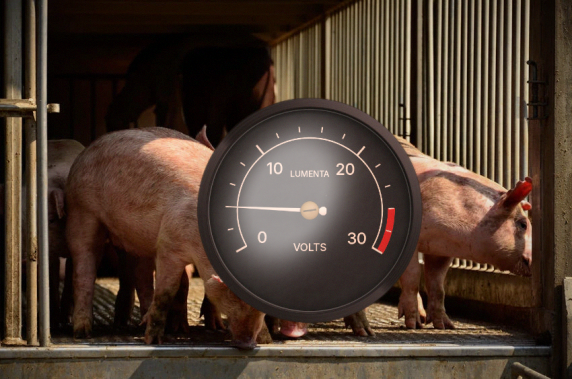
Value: 4V
